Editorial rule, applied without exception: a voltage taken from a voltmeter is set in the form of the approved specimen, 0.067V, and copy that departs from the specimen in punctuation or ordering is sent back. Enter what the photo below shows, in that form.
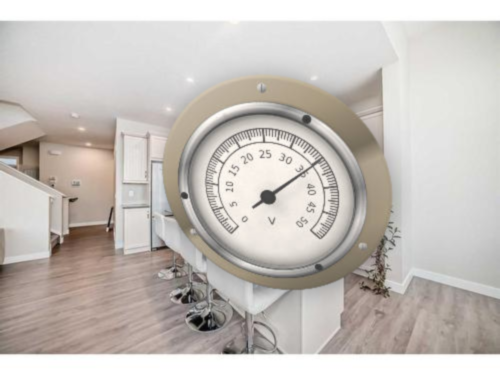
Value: 35V
